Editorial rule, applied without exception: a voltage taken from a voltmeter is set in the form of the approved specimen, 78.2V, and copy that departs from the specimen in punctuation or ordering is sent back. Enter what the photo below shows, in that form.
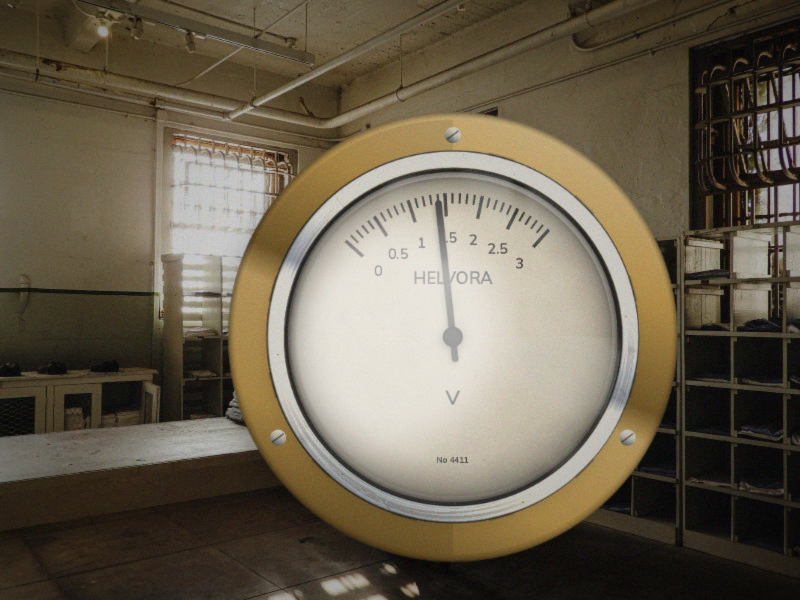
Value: 1.4V
